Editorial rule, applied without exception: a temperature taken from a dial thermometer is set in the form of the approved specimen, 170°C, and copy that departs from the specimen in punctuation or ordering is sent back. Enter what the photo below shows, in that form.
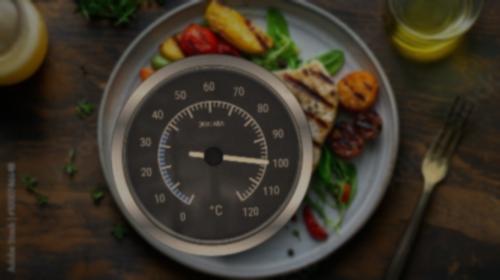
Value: 100°C
